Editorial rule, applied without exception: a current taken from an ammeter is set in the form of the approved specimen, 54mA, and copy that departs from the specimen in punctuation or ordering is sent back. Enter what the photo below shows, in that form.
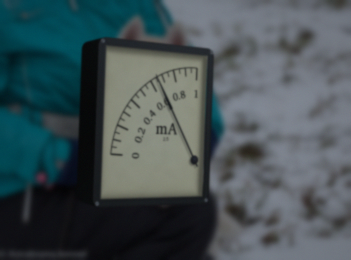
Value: 0.65mA
